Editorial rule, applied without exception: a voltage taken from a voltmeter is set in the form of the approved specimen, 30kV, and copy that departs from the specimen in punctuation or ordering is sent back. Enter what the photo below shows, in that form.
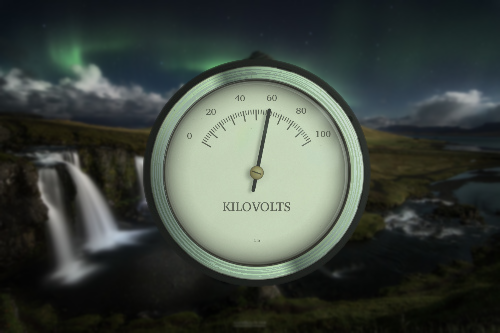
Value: 60kV
